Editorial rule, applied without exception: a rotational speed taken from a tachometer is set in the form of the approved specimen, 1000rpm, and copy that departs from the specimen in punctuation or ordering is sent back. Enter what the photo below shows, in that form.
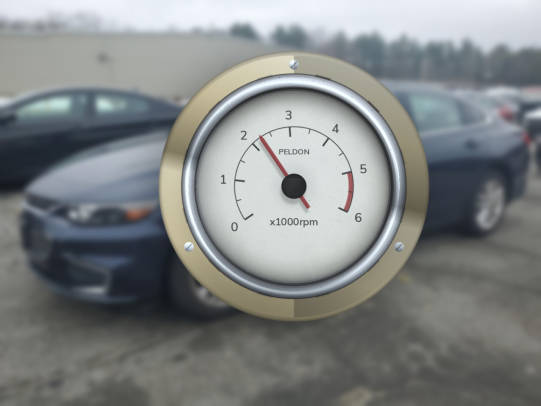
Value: 2250rpm
